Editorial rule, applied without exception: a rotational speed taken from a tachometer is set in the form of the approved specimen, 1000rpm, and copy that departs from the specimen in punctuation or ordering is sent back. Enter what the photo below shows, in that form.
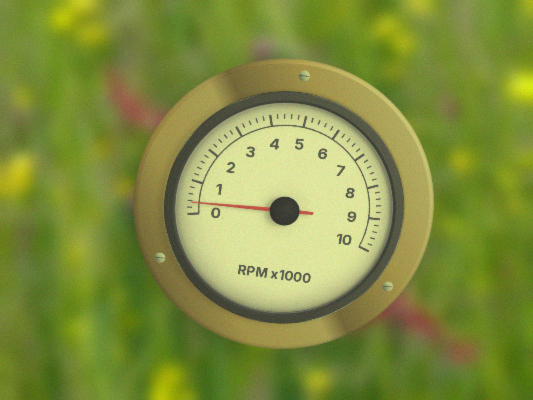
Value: 400rpm
